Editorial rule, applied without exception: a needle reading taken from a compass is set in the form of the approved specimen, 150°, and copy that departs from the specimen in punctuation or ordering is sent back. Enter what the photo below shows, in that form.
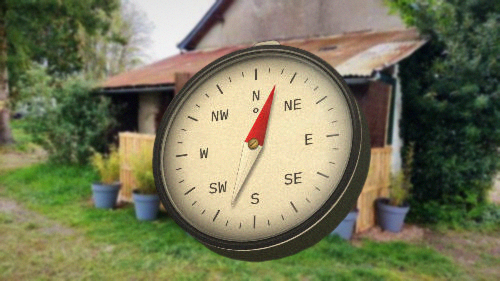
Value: 20°
